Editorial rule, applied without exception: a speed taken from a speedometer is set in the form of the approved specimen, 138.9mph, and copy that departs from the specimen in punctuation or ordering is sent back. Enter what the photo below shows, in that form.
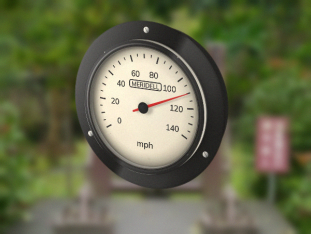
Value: 110mph
